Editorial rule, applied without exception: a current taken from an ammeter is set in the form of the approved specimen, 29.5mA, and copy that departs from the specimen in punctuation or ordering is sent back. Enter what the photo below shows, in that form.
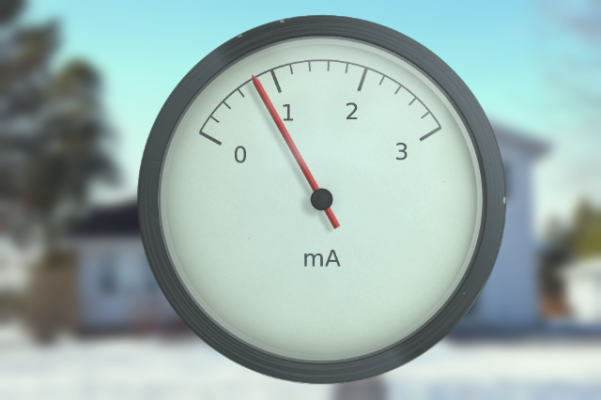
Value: 0.8mA
